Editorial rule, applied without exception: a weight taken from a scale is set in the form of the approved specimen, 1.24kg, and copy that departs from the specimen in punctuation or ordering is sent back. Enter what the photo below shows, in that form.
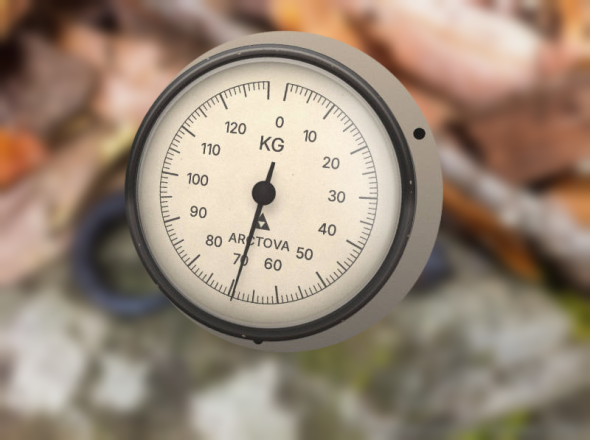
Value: 69kg
